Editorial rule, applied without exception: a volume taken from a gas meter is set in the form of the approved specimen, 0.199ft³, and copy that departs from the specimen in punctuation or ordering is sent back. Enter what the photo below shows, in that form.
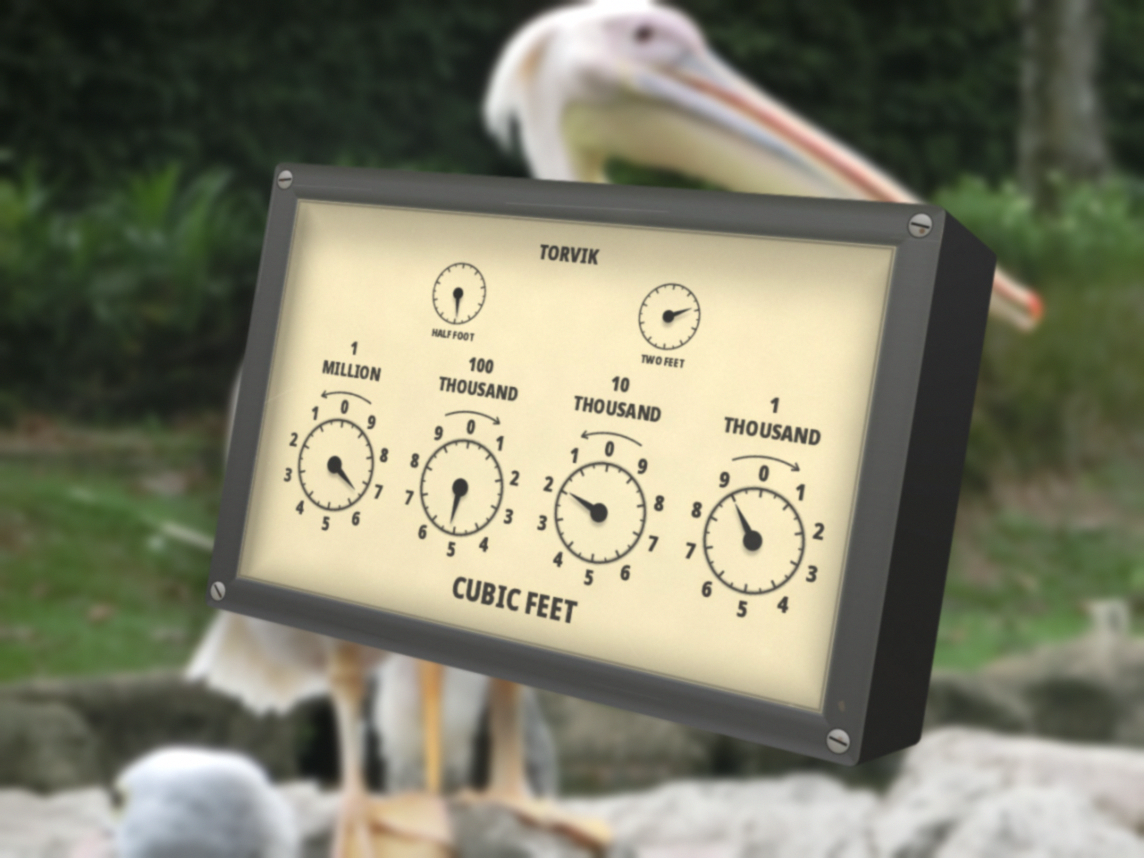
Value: 651900ft³
